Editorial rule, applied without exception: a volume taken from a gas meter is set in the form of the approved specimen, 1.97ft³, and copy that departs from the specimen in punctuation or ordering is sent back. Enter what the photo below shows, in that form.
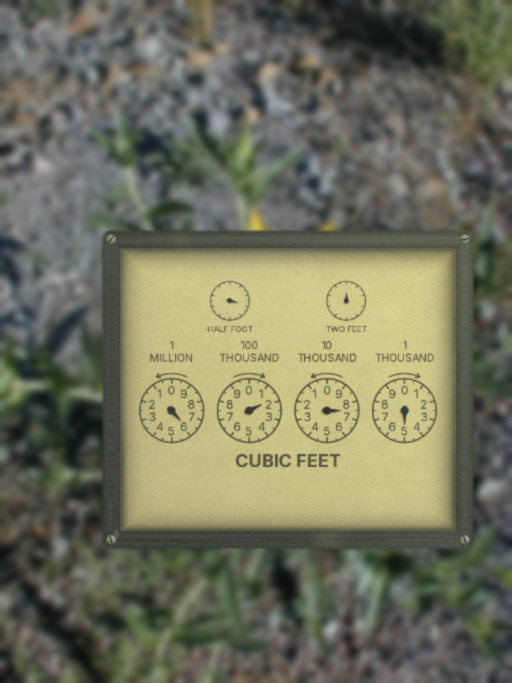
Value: 617500ft³
